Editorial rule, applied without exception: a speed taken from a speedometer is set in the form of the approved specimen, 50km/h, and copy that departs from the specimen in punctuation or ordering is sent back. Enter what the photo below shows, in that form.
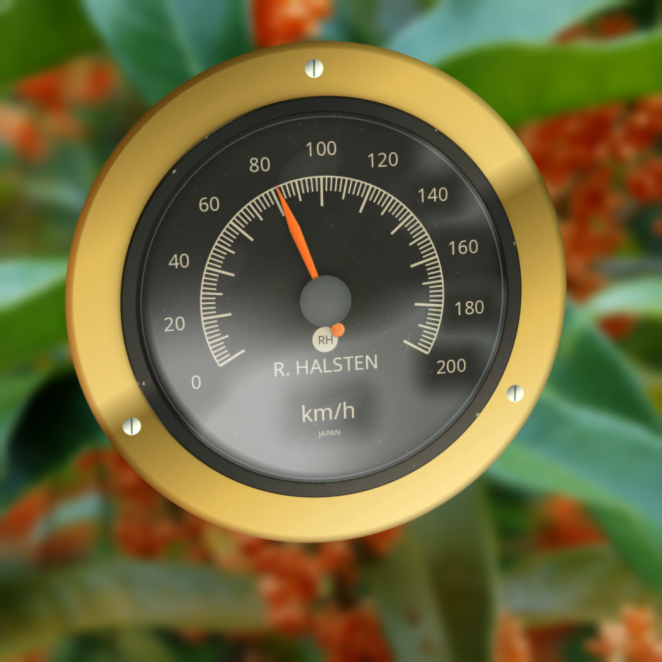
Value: 82km/h
